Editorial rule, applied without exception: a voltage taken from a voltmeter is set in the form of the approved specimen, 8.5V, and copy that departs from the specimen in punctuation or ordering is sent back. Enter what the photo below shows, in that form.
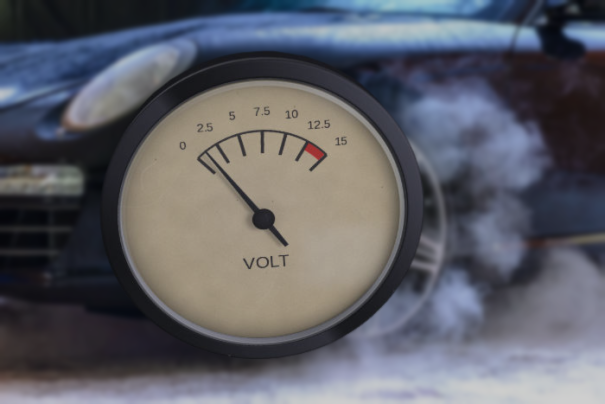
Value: 1.25V
